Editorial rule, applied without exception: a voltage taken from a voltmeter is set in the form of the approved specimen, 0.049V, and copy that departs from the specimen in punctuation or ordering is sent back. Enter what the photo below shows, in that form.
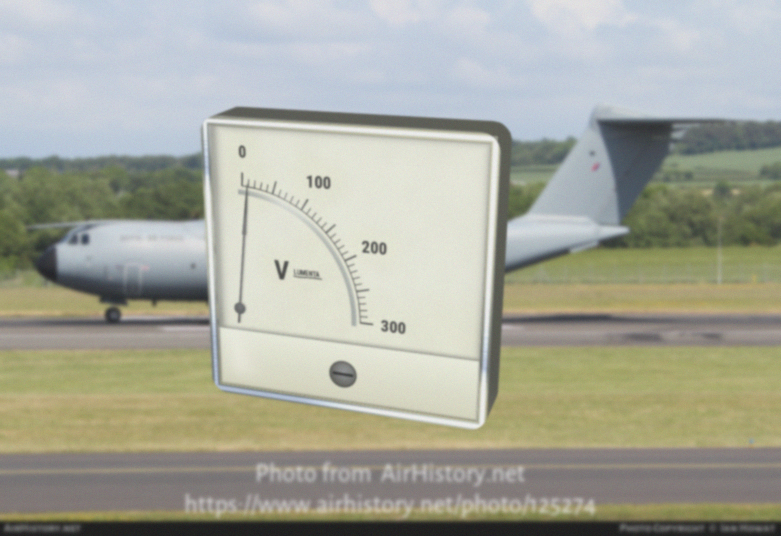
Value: 10V
